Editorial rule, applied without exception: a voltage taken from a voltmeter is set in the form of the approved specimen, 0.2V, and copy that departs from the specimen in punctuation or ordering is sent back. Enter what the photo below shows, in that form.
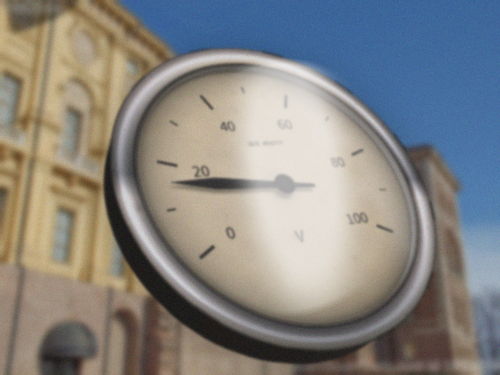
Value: 15V
